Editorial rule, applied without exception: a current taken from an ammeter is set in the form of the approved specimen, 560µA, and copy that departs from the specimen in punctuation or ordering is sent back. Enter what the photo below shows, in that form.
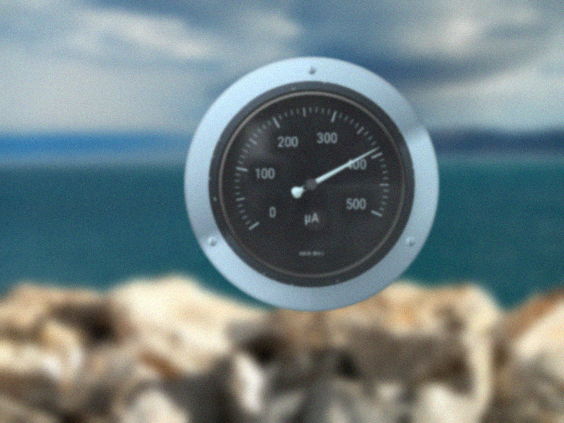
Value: 390µA
